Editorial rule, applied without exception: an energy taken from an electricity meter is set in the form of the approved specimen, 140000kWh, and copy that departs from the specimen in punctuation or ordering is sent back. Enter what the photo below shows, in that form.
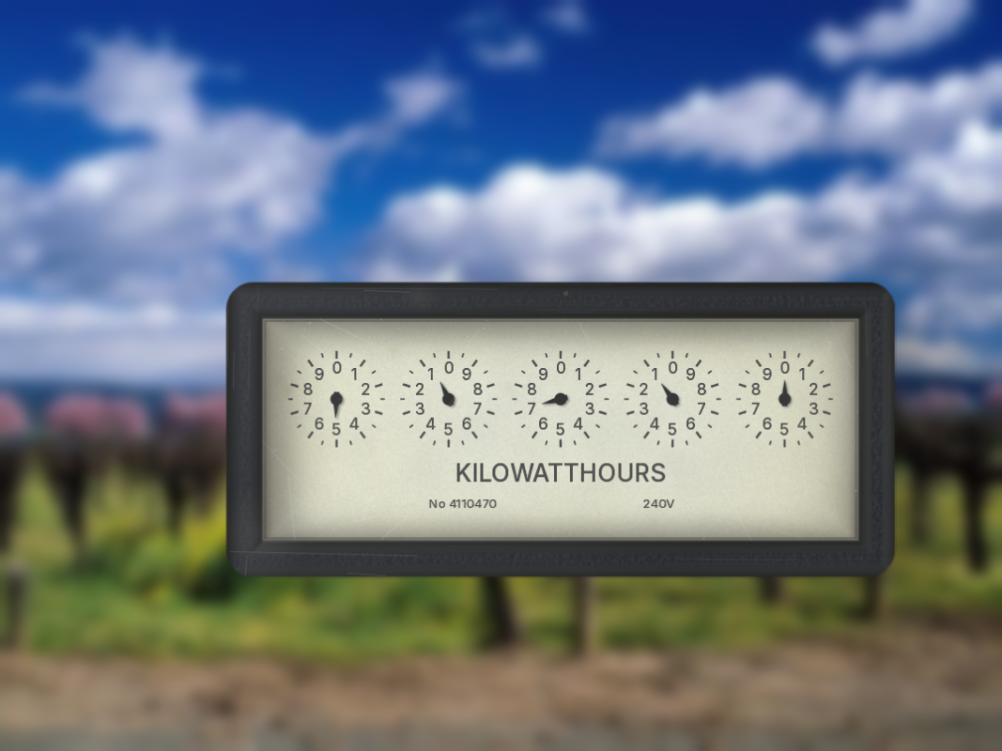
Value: 50710kWh
